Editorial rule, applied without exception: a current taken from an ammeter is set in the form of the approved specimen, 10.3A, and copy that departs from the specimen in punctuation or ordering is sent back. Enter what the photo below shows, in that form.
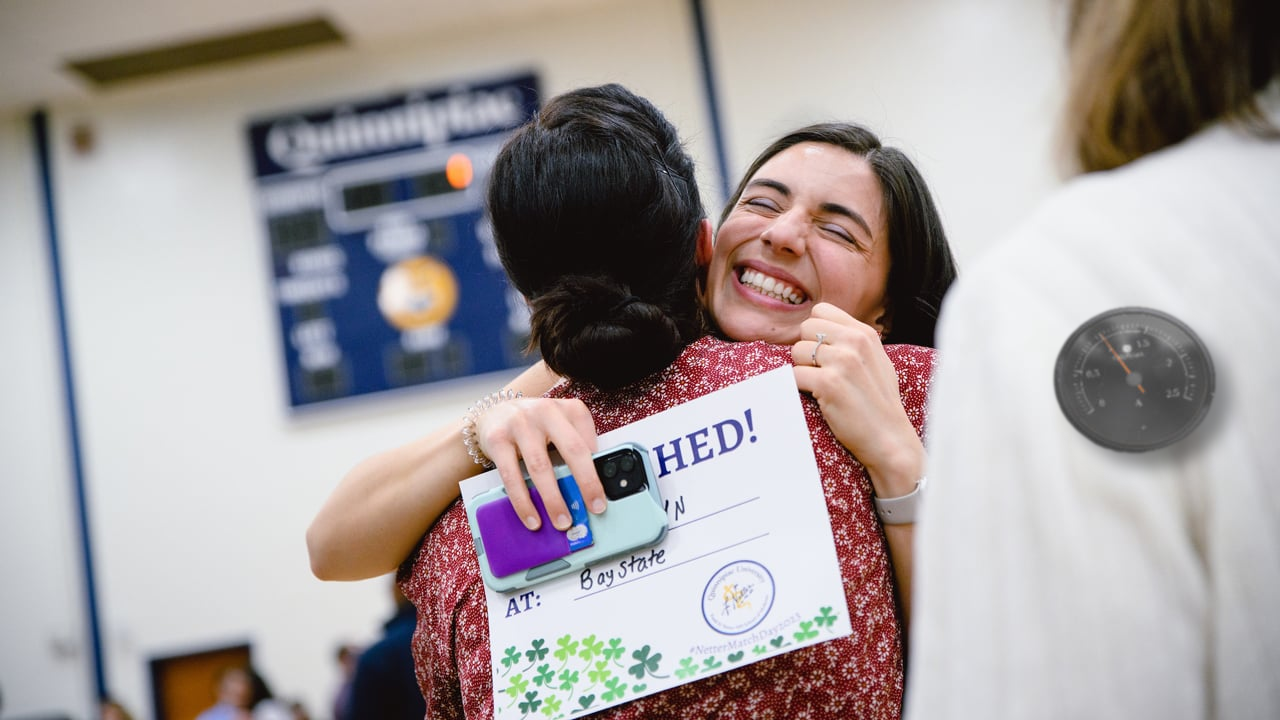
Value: 1A
